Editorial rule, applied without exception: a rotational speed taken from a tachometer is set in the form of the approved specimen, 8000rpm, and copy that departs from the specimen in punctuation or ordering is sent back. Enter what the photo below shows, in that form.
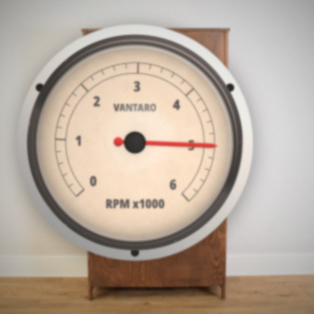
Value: 5000rpm
